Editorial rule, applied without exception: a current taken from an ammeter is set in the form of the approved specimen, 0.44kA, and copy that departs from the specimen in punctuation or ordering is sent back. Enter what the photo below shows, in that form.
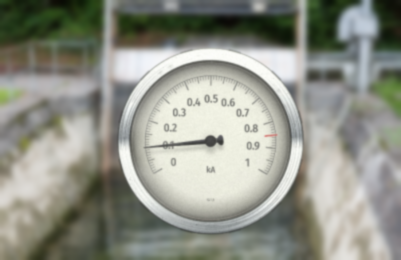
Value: 0.1kA
